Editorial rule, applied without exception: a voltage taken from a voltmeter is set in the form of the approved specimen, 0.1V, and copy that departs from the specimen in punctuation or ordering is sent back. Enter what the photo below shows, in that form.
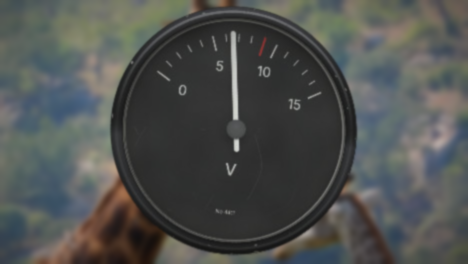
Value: 6.5V
